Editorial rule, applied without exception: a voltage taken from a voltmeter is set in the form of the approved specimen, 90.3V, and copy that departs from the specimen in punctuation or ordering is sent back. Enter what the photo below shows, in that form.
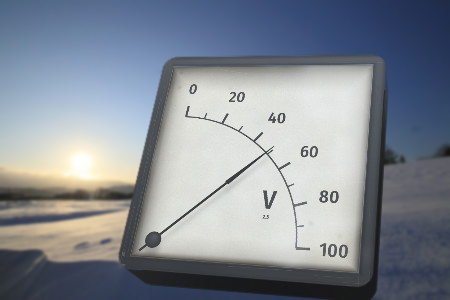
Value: 50V
